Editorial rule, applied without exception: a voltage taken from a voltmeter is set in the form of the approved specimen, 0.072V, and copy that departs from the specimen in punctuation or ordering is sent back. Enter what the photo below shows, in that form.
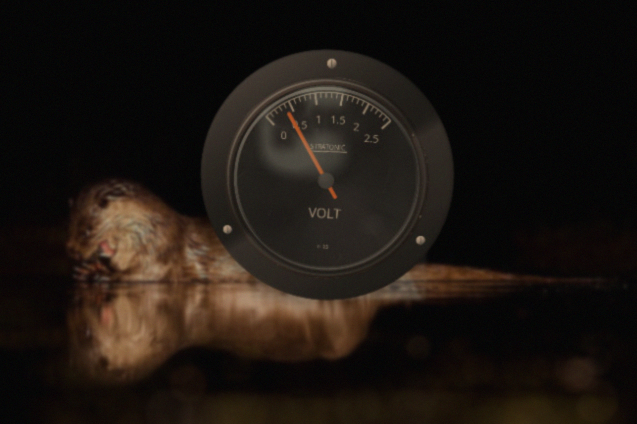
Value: 0.4V
